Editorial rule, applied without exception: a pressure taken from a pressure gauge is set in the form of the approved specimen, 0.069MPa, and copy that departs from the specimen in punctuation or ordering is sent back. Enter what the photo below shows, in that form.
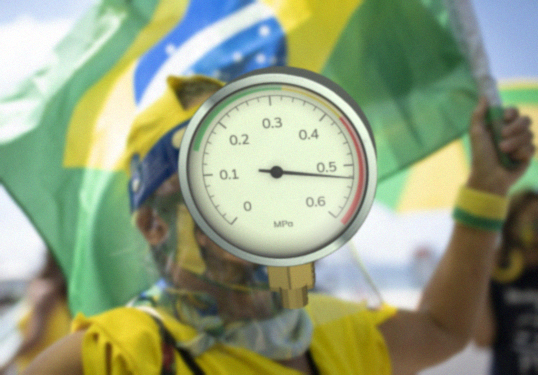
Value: 0.52MPa
